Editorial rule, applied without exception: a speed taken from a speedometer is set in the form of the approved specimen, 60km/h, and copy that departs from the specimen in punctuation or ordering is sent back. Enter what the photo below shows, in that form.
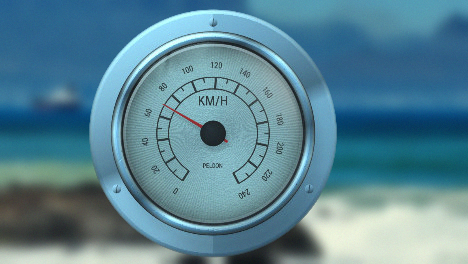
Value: 70km/h
